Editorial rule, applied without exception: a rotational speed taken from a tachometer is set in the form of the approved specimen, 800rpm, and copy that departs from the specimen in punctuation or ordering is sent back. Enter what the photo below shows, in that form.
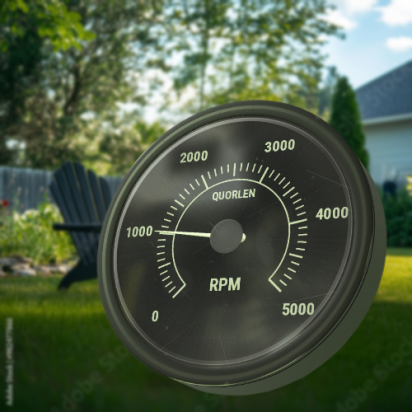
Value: 1000rpm
